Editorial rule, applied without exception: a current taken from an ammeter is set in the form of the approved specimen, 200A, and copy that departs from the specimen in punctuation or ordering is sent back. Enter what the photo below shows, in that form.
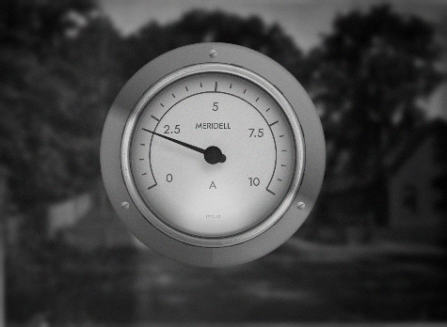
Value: 2A
